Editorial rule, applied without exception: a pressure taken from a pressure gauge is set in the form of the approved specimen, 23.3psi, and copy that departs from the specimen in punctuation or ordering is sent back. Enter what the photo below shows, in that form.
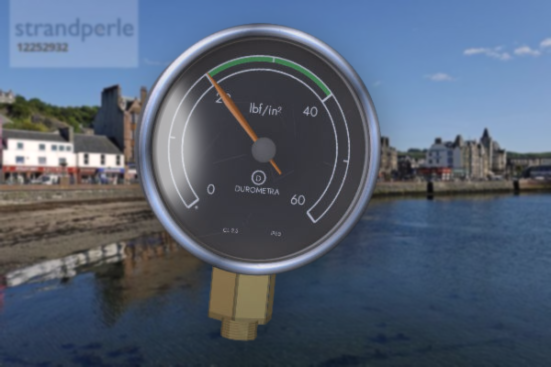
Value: 20psi
